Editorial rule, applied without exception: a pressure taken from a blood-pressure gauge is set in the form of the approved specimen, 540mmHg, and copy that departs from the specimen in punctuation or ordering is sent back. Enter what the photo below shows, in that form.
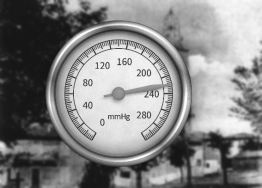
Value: 230mmHg
